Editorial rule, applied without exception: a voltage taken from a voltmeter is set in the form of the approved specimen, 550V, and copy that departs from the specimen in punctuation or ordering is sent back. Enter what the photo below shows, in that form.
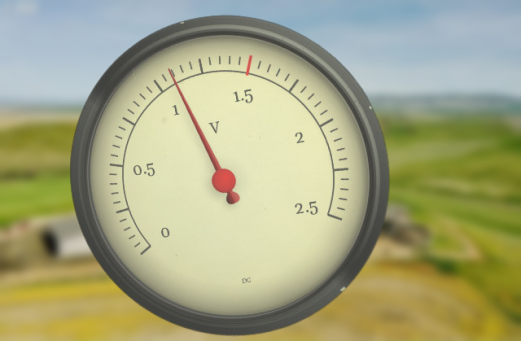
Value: 1.1V
